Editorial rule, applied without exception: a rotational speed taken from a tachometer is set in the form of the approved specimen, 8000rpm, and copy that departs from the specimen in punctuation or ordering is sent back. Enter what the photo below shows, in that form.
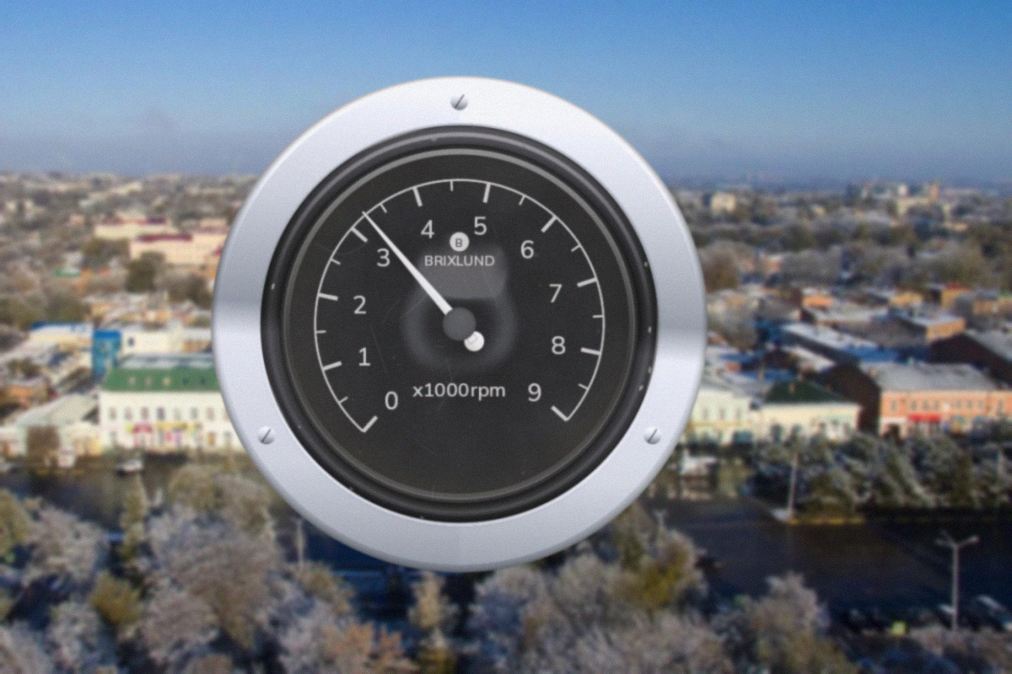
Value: 3250rpm
